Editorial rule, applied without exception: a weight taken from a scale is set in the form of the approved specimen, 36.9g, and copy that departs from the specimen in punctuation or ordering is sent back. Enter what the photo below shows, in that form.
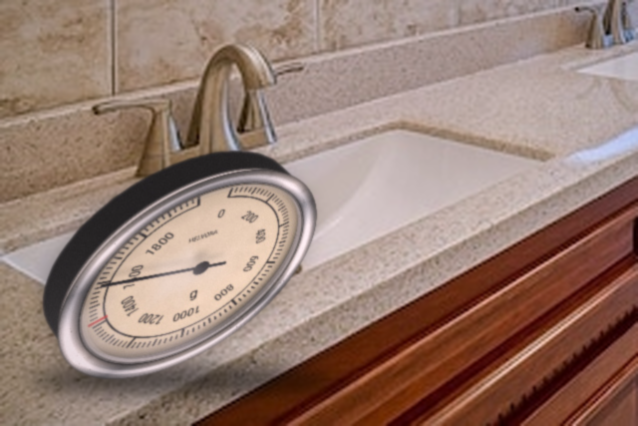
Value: 1600g
